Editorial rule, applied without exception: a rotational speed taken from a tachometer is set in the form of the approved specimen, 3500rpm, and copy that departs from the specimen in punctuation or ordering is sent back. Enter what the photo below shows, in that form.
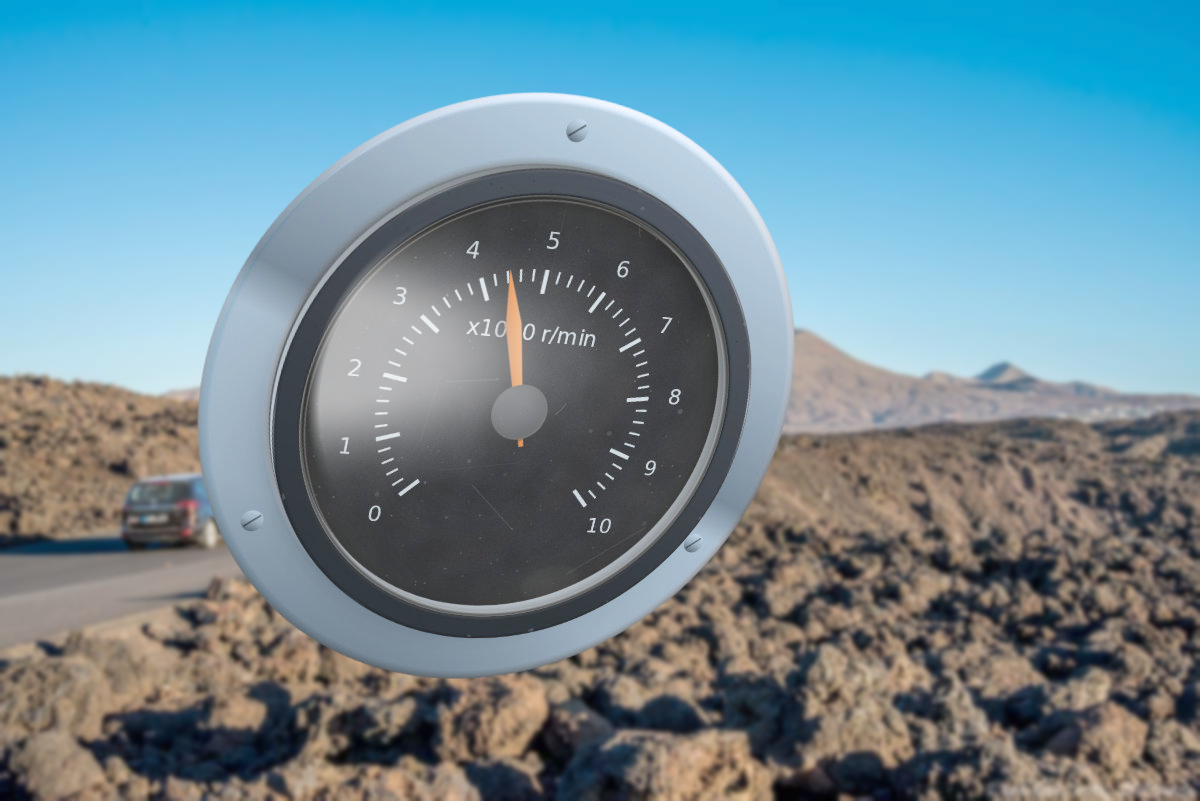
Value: 4400rpm
